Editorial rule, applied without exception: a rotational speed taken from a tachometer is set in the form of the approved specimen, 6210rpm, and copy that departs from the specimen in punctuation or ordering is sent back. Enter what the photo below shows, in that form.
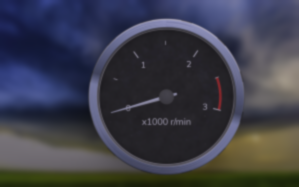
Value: 0rpm
